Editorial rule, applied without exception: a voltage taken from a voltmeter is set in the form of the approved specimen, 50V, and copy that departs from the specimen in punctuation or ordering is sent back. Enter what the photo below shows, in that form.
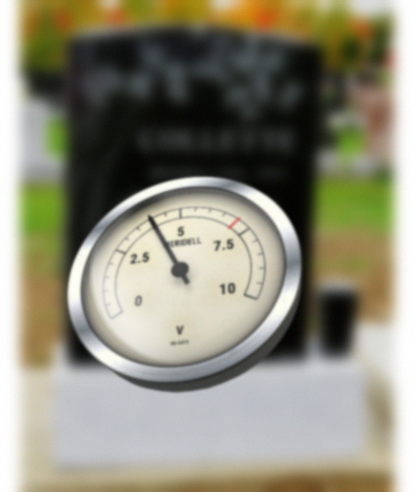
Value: 4V
